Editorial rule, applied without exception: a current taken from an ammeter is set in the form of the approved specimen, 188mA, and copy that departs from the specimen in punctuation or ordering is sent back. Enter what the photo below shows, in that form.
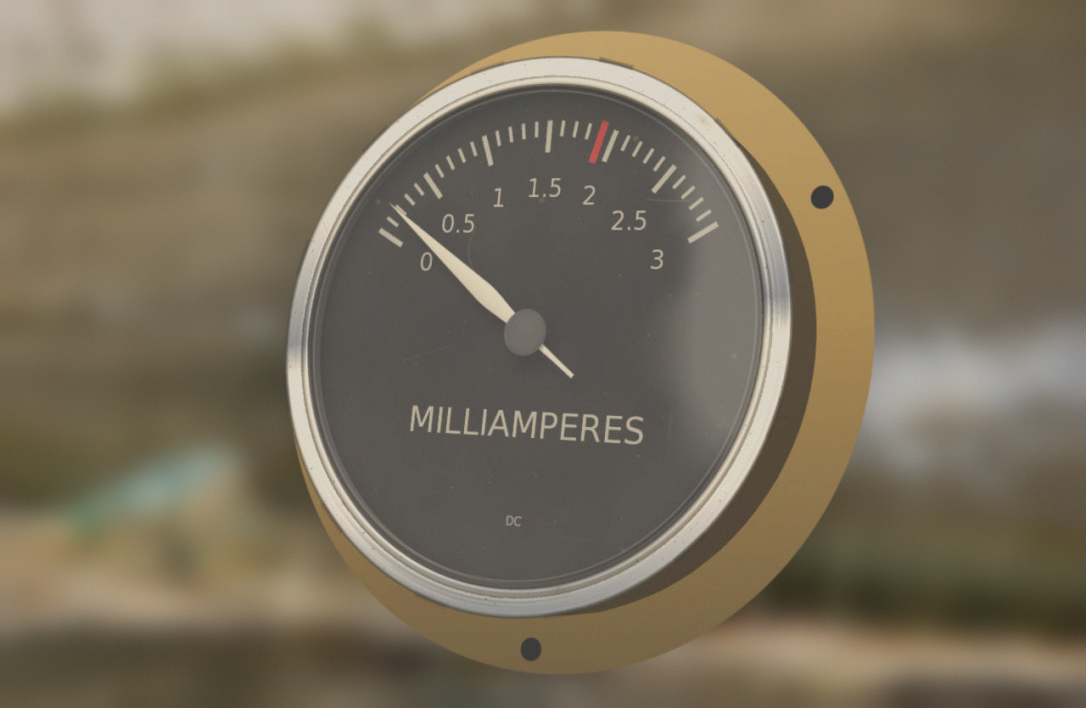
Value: 0.2mA
